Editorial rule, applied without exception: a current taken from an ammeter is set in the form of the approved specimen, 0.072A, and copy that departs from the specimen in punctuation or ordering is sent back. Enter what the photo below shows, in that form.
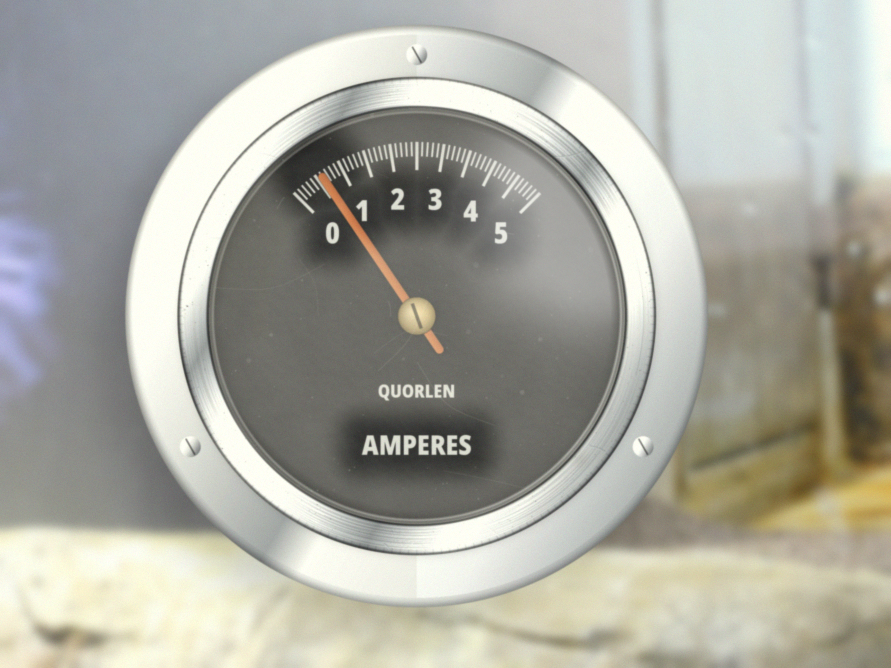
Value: 0.6A
